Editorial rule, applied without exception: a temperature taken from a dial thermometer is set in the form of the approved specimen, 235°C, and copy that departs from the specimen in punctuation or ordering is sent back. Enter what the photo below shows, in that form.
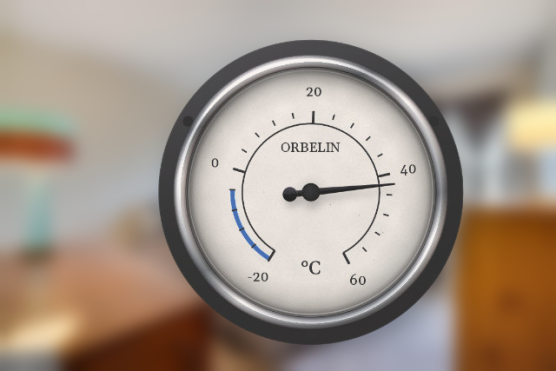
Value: 42°C
